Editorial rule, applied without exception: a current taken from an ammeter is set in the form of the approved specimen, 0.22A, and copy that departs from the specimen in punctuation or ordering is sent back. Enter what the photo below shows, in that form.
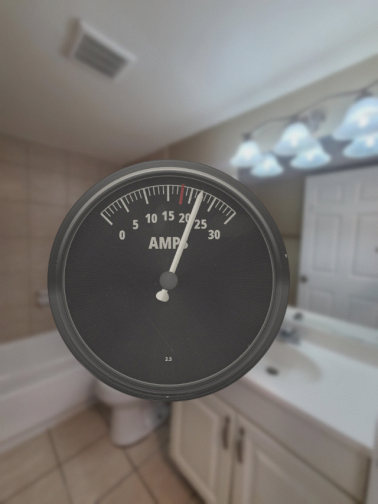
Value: 22A
